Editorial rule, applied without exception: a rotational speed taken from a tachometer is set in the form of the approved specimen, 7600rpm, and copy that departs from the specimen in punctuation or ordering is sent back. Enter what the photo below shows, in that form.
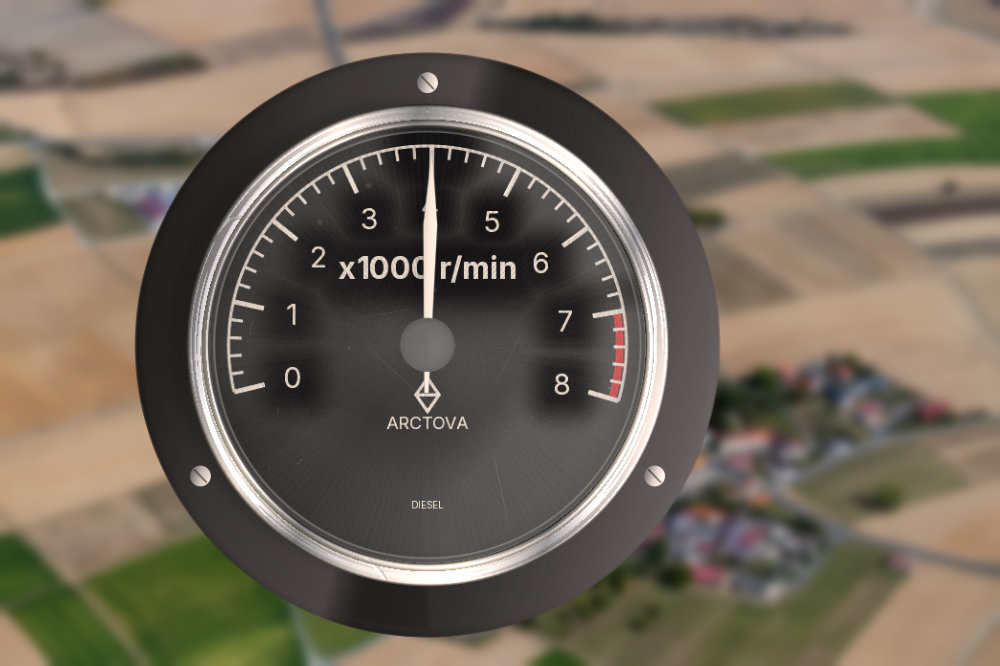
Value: 4000rpm
